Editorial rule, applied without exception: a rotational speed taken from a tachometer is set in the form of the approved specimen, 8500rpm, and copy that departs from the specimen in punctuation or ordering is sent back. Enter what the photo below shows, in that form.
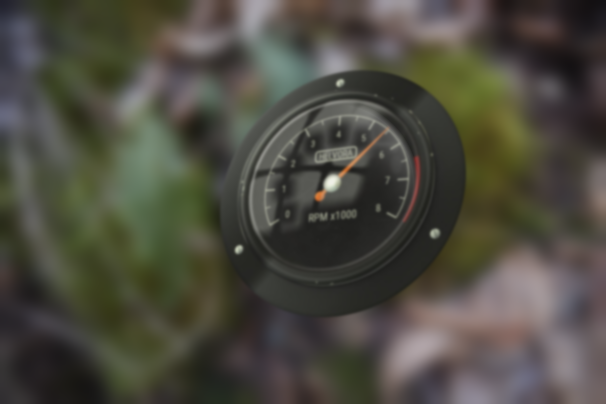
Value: 5500rpm
